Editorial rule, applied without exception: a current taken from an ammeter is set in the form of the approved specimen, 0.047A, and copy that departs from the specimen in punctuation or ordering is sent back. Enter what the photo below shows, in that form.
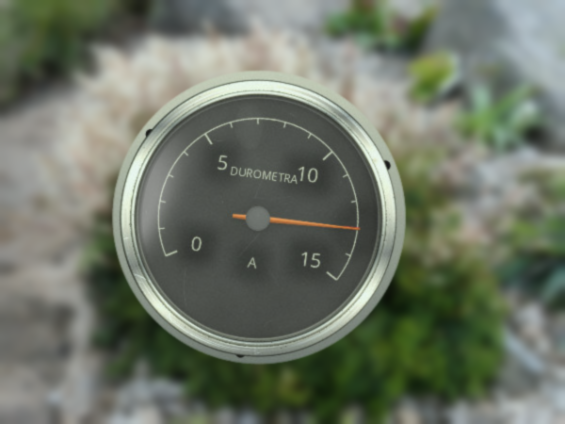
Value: 13A
